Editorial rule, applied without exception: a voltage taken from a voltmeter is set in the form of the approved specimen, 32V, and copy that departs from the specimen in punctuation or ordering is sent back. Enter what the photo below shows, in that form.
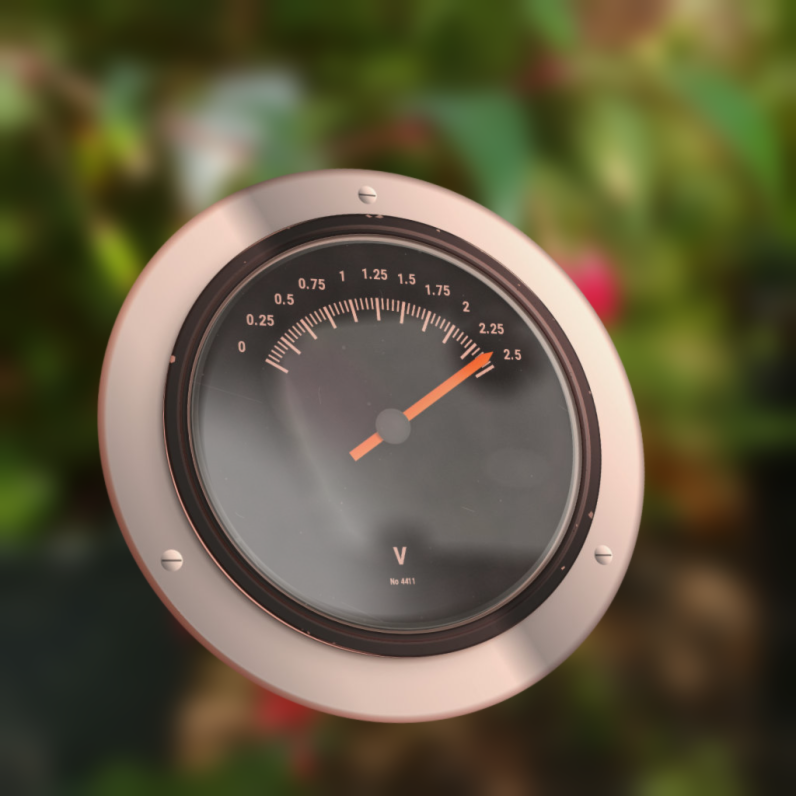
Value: 2.4V
